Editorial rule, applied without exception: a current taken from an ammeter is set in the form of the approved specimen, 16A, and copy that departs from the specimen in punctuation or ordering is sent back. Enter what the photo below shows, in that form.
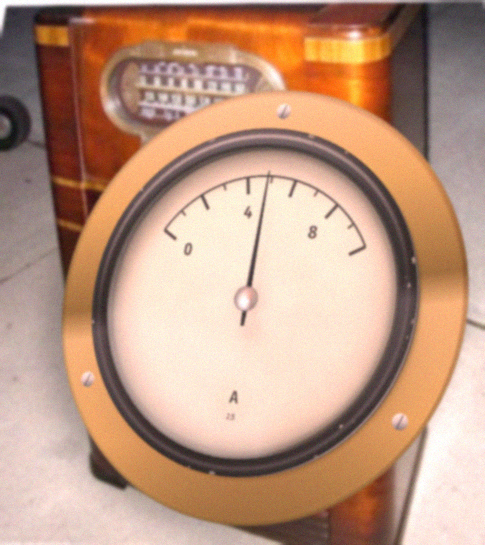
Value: 5A
